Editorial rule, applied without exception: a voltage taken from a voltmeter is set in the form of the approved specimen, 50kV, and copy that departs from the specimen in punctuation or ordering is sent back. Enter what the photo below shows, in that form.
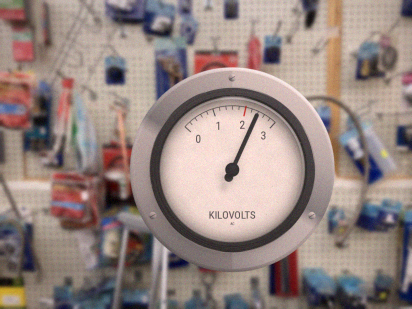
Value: 2.4kV
